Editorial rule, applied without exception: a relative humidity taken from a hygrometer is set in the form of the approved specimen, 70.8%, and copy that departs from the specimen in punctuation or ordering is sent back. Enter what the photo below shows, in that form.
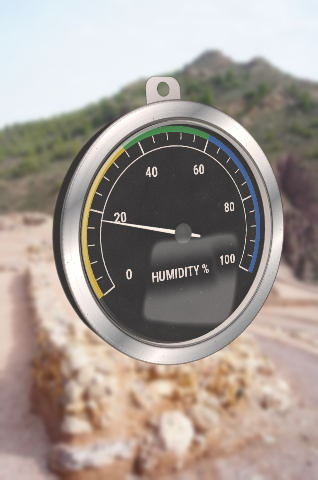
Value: 18%
